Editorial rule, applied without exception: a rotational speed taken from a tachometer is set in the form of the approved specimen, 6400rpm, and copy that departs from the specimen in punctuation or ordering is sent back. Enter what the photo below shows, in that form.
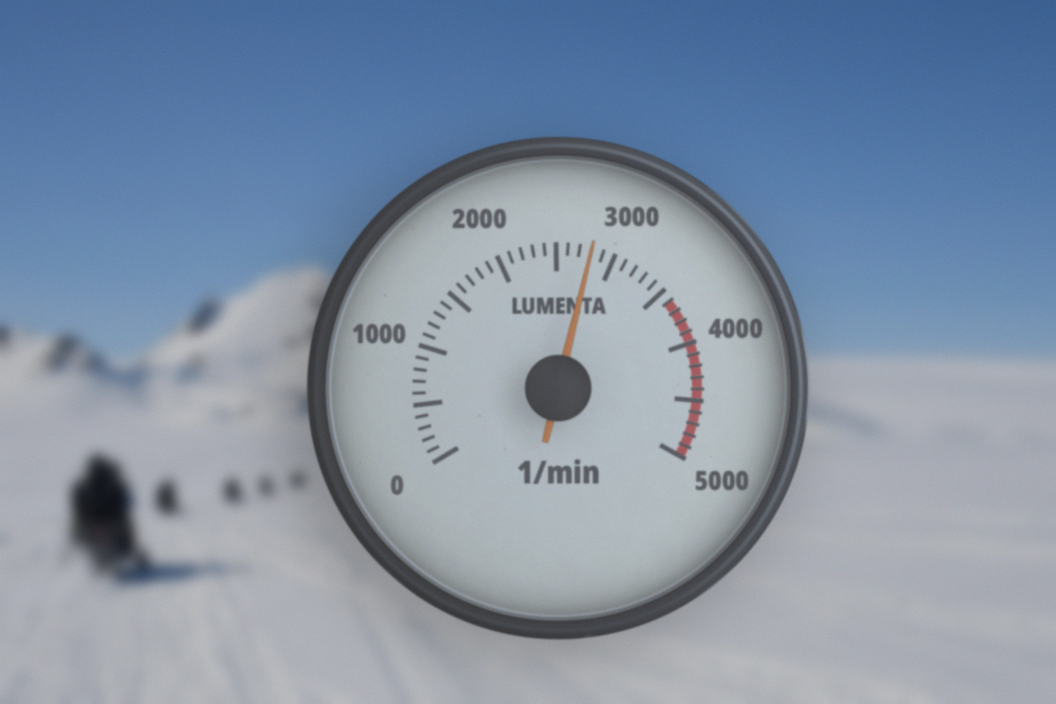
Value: 2800rpm
